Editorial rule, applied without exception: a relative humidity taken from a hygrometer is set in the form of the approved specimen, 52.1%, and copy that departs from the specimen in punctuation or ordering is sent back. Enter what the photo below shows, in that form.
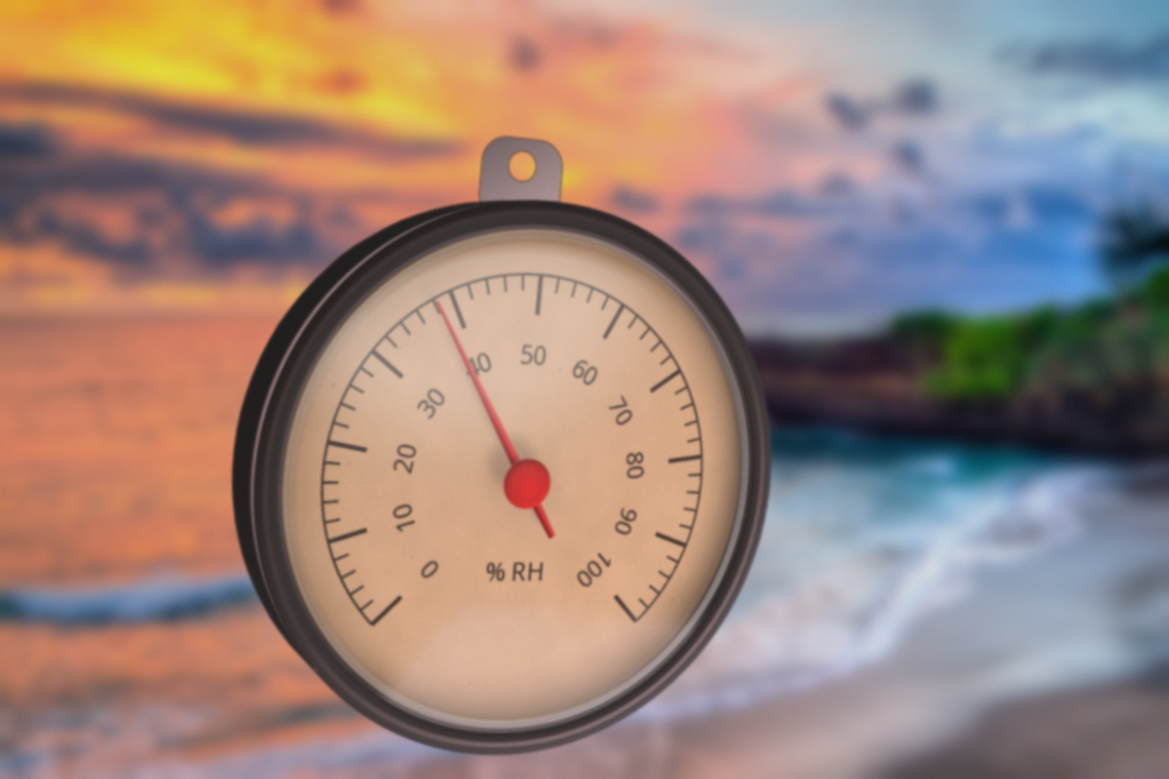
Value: 38%
